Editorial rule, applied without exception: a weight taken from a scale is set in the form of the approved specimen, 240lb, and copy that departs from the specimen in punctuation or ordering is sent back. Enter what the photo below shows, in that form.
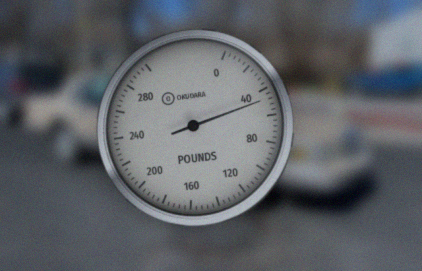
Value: 48lb
